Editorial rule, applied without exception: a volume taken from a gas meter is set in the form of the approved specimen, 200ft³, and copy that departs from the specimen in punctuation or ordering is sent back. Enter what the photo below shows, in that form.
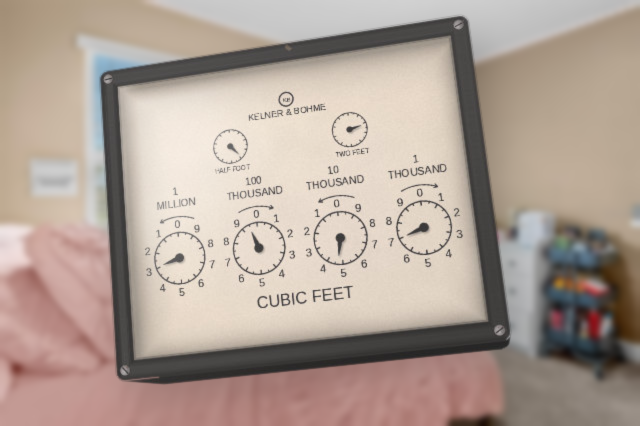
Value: 294700ft³
